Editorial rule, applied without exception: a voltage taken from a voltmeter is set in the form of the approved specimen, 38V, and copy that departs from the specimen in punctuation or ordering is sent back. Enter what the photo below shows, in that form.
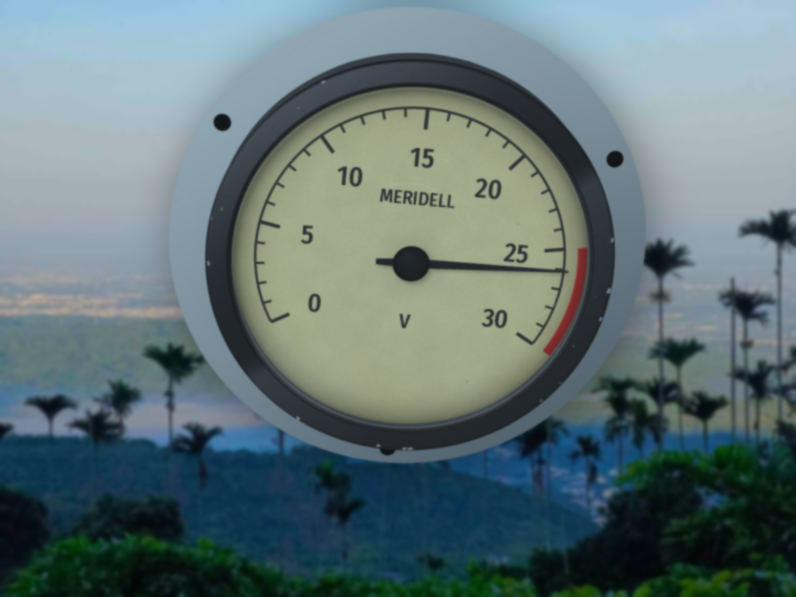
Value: 26V
